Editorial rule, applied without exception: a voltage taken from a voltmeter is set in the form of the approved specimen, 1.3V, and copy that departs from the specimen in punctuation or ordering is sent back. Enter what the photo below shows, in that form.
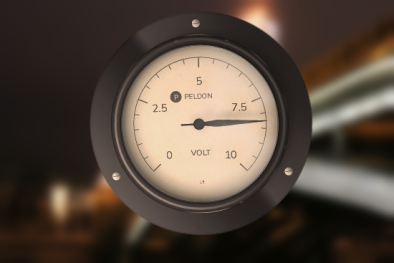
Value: 8.25V
